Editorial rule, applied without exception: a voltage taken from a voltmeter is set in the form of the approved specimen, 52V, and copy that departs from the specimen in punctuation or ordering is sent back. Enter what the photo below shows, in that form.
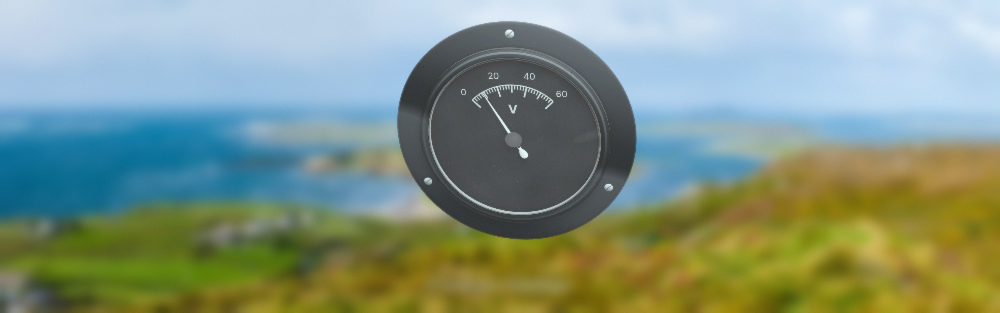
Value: 10V
